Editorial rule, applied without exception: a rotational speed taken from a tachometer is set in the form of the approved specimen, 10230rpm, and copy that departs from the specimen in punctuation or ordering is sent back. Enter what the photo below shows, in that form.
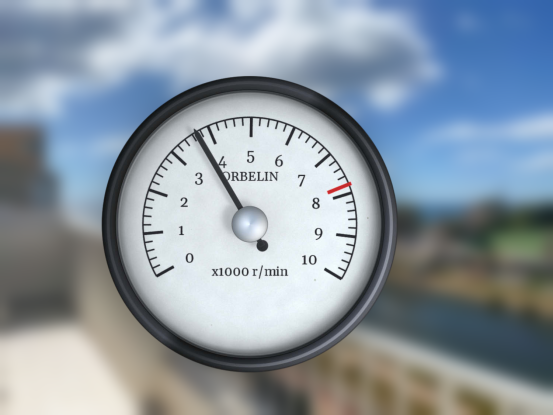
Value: 3700rpm
